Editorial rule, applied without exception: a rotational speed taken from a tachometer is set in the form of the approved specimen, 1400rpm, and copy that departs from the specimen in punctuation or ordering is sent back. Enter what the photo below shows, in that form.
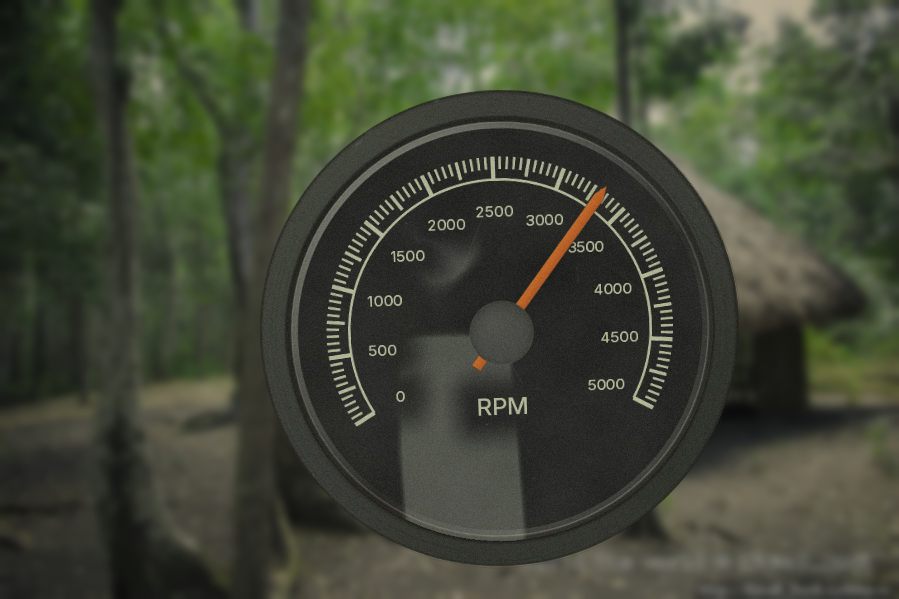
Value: 3300rpm
